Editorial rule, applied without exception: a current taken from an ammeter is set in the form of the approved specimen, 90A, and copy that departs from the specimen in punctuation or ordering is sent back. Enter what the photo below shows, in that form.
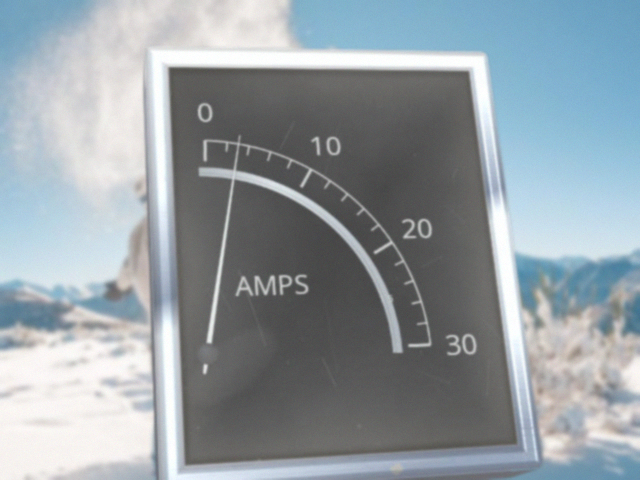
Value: 3A
